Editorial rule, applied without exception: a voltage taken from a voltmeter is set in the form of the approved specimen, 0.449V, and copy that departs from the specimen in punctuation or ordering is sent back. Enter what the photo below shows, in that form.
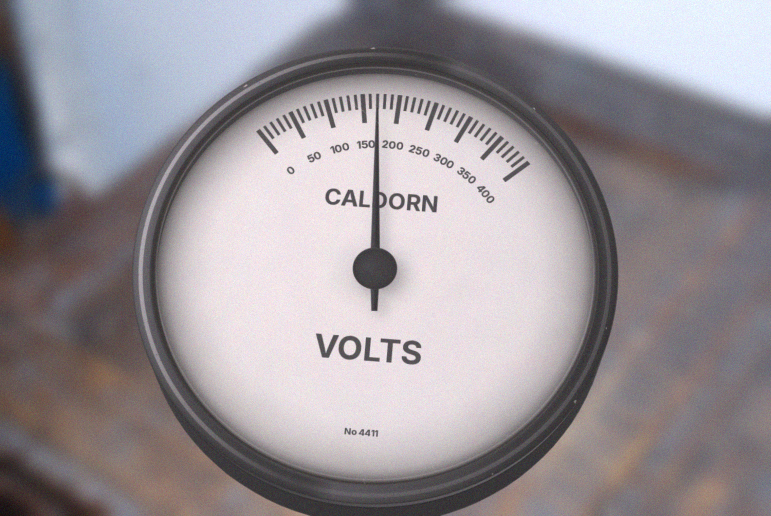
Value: 170V
